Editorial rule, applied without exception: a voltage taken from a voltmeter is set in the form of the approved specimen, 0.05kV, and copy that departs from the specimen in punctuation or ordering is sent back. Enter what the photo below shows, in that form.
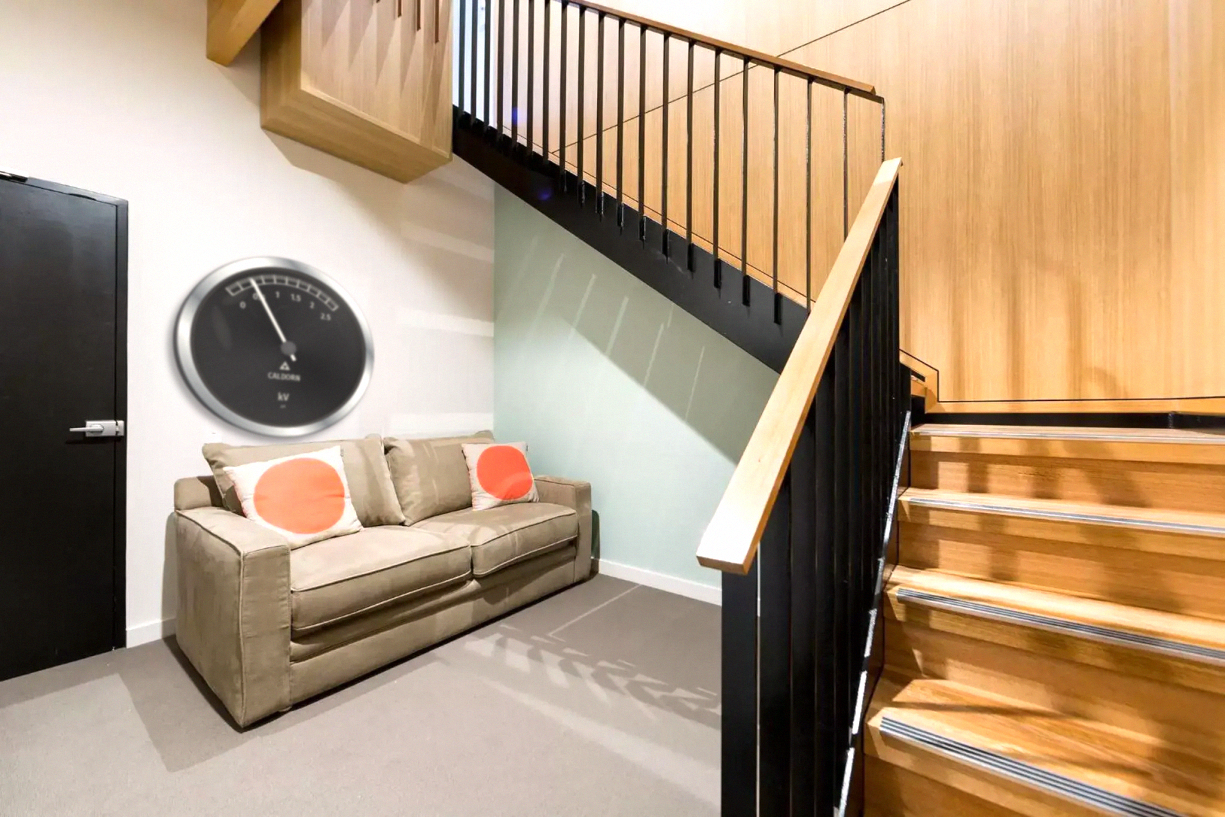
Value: 0.5kV
